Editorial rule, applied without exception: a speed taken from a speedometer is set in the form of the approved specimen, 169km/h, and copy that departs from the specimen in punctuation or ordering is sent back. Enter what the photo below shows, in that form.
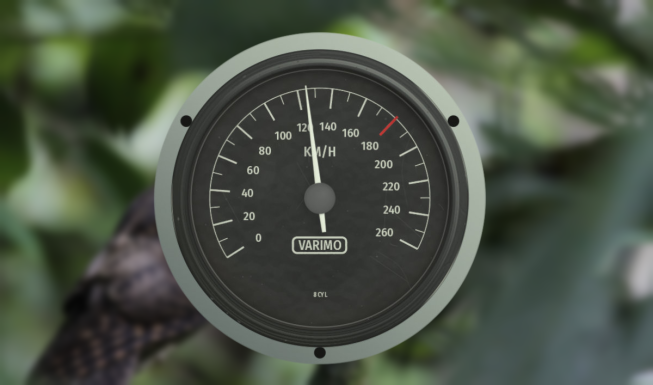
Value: 125km/h
